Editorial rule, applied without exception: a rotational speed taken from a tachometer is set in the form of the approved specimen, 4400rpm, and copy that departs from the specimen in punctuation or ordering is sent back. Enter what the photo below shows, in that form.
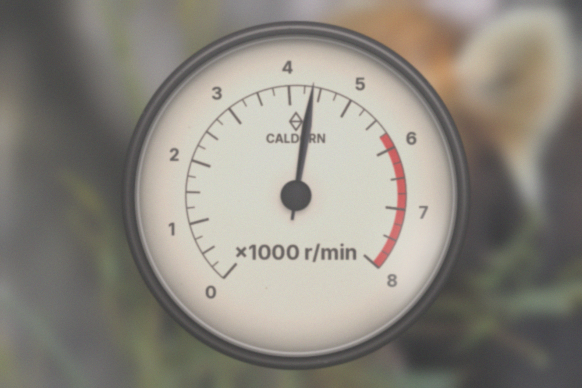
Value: 4375rpm
